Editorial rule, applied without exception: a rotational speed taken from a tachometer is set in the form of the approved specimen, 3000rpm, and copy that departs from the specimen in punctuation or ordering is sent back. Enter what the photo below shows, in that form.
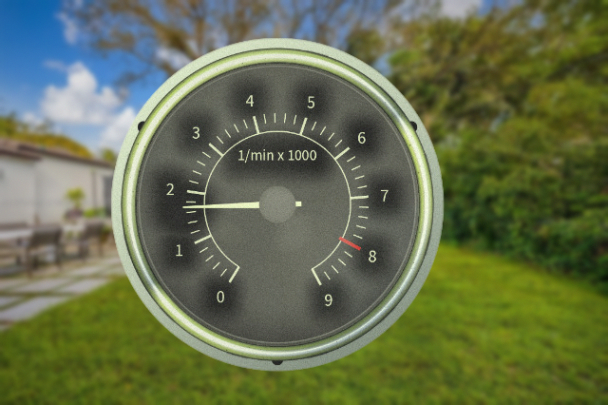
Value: 1700rpm
